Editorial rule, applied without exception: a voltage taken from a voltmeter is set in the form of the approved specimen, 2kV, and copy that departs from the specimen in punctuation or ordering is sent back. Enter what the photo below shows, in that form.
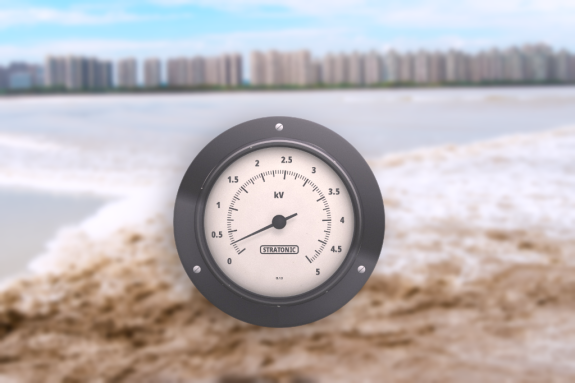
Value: 0.25kV
